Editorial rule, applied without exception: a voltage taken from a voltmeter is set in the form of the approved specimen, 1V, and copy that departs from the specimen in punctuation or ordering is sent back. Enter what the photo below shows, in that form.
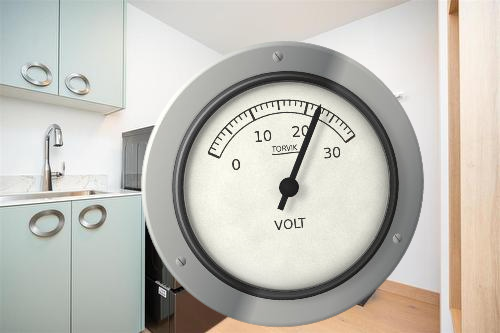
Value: 22V
